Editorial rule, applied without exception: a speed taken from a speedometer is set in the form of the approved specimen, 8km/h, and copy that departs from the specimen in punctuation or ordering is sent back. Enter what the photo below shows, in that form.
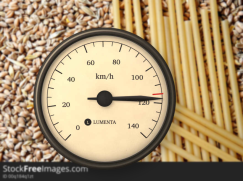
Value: 117.5km/h
